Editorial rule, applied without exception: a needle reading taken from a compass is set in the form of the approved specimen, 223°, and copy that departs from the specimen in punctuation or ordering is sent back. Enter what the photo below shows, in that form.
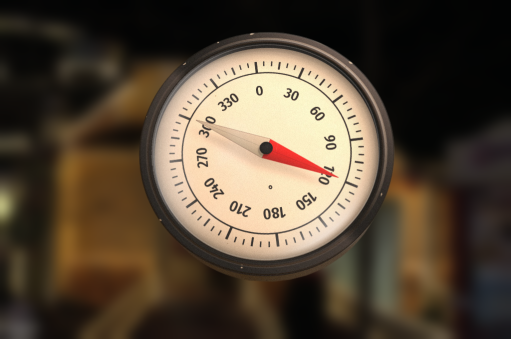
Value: 120°
